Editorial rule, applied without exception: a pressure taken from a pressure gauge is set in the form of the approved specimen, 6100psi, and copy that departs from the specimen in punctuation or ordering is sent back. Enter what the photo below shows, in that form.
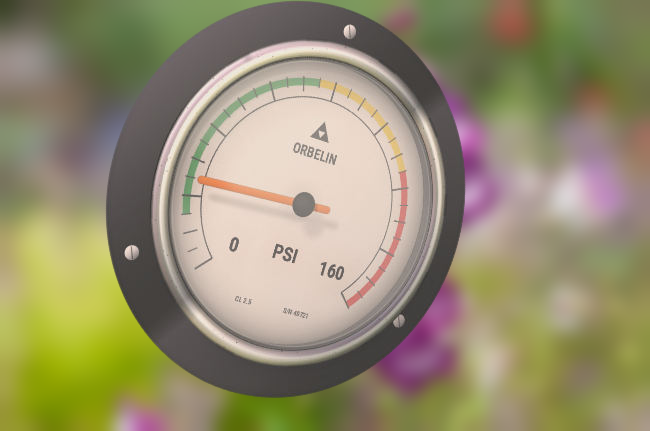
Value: 25psi
